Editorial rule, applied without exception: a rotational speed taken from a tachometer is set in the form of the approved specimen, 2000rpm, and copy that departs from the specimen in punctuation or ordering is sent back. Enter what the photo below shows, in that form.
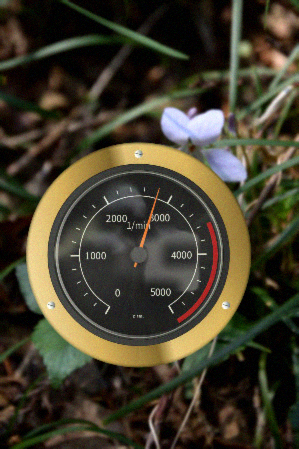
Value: 2800rpm
